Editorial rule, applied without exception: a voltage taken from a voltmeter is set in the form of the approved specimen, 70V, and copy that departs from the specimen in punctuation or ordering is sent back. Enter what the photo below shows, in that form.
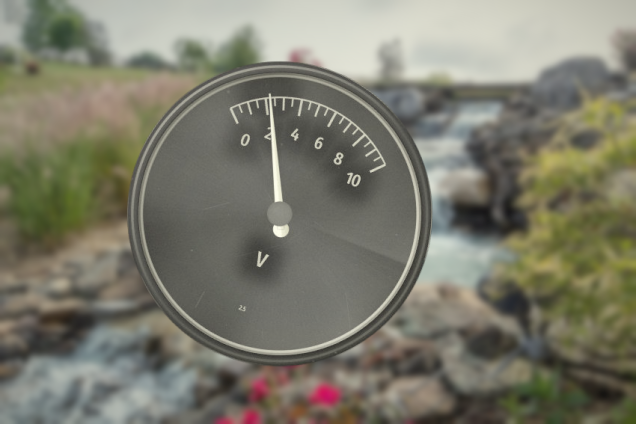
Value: 2.25V
